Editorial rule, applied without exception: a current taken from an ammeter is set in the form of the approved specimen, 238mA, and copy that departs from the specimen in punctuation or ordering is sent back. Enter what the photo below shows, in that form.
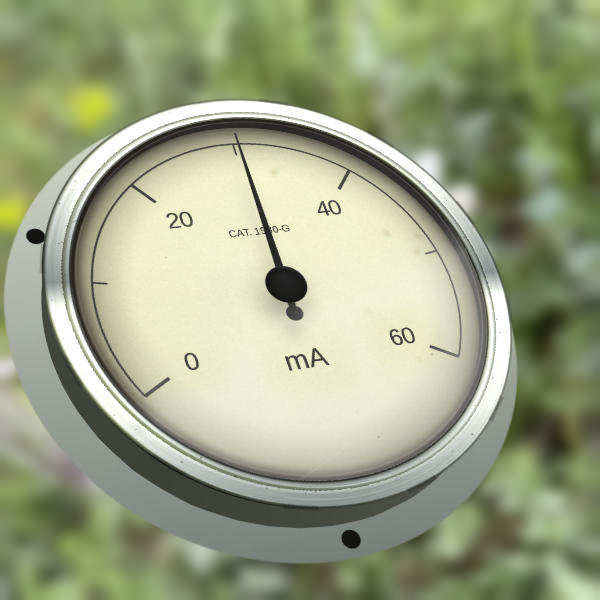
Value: 30mA
